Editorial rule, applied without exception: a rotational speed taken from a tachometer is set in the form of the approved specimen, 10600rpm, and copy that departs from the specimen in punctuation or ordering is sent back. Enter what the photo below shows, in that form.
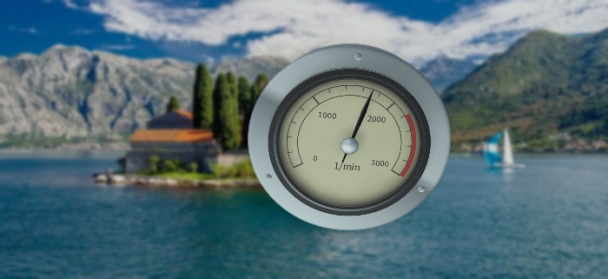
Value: 1700rpm
